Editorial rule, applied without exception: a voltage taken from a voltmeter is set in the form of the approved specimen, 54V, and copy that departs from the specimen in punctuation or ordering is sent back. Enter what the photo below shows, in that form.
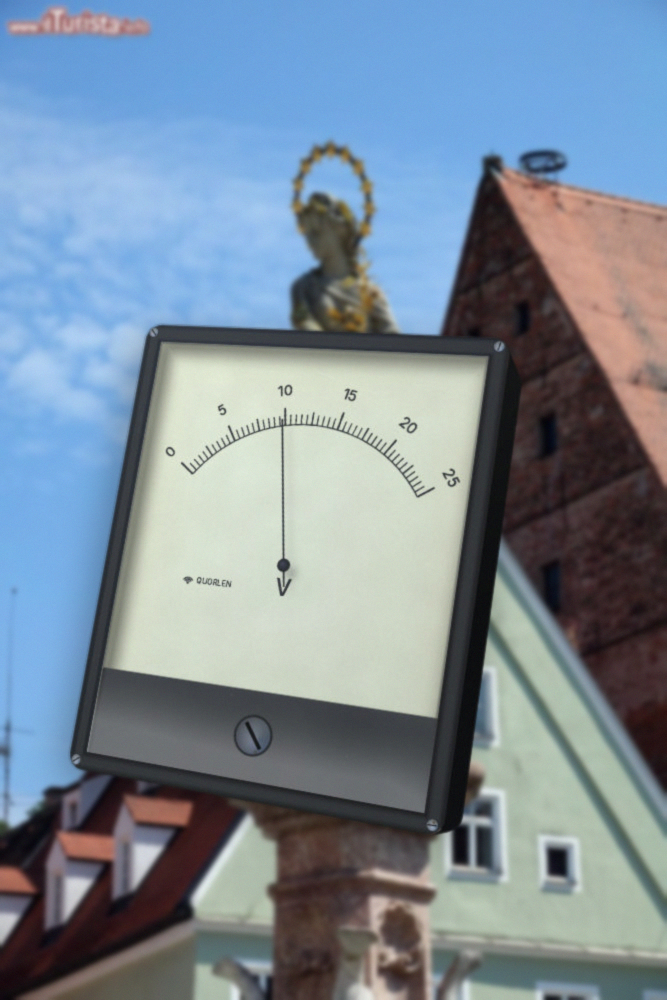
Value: 10V
